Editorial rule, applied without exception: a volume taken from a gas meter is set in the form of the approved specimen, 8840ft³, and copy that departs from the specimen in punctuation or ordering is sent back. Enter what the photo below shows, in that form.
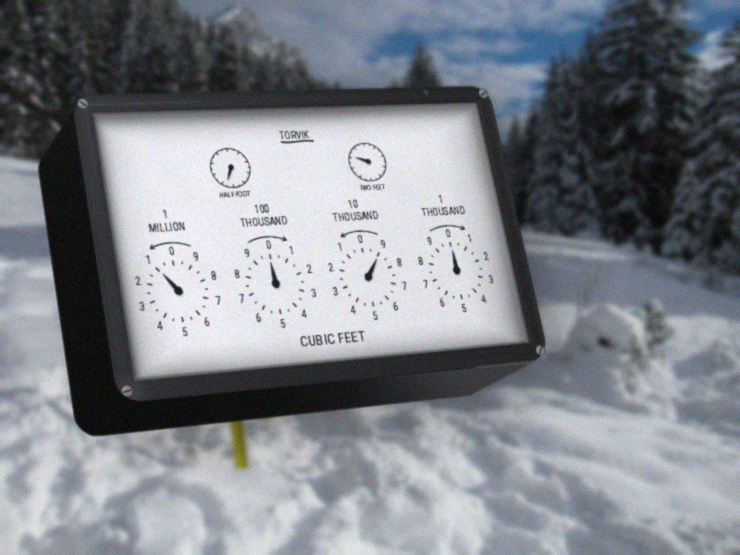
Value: 99000ft³
